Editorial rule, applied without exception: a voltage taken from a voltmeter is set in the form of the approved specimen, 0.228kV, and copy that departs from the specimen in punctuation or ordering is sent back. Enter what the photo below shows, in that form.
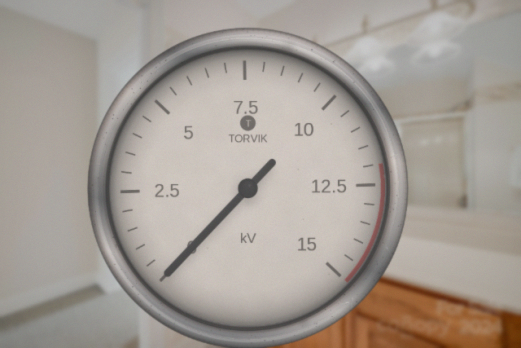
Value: 0kV
